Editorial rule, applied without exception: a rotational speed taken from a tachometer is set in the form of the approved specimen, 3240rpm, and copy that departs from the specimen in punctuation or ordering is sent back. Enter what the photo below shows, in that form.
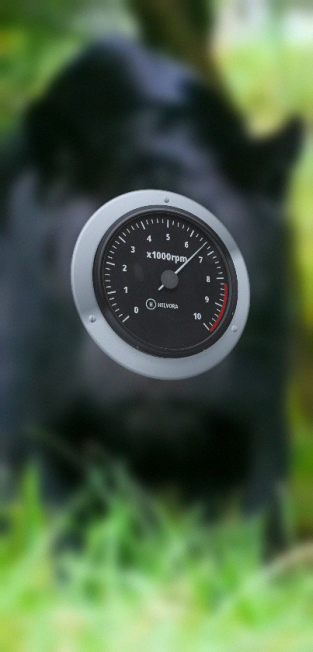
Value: 6600rpm
